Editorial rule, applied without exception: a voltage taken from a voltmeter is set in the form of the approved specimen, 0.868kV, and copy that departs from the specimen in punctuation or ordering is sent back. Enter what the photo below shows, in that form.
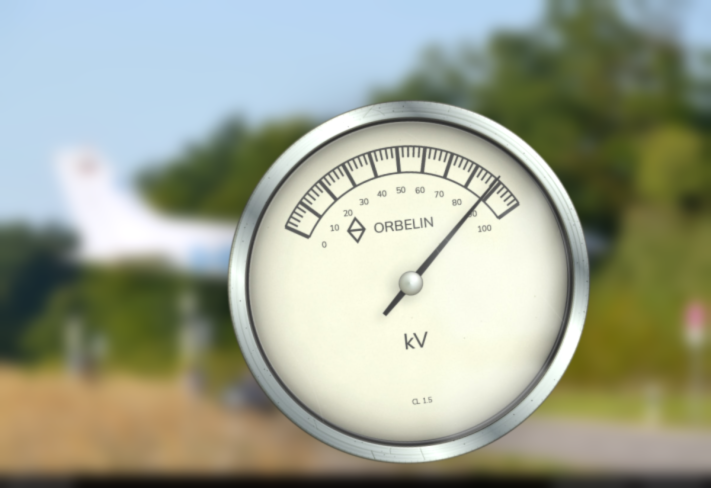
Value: 88kV
